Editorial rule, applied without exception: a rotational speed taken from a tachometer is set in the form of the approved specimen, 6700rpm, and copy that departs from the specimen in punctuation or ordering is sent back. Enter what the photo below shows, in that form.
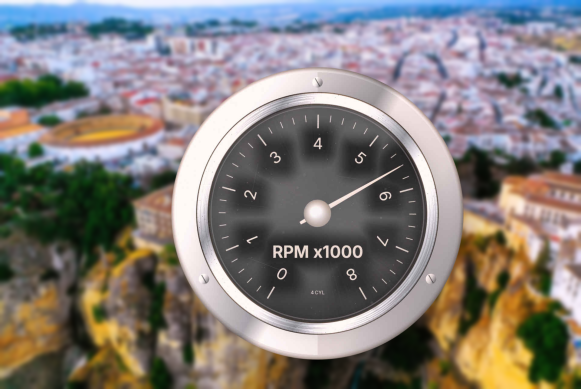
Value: 5600rpm
